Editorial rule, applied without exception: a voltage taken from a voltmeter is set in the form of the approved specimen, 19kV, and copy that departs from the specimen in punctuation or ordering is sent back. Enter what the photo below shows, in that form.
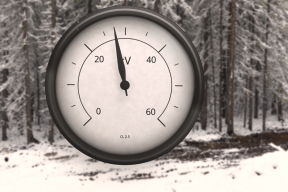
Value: 27.5kV
